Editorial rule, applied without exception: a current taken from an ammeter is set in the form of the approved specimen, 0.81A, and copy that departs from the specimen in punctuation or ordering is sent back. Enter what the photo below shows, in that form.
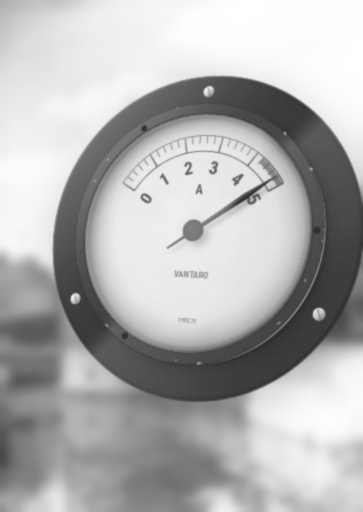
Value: 4.8A
